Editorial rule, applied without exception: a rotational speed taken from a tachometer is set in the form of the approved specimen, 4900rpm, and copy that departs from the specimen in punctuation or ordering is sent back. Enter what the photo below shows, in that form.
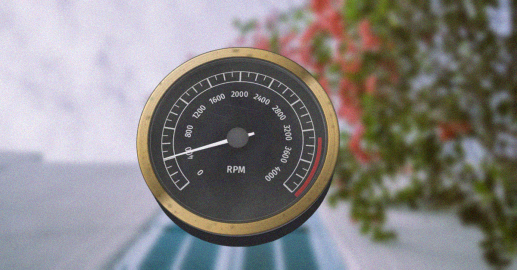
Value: 400rpm
